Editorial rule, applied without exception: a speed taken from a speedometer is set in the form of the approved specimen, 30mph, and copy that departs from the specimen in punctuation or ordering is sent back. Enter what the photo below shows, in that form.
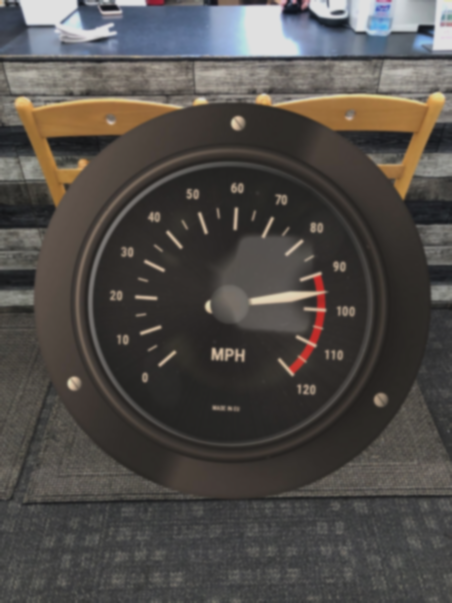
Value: 95mph
